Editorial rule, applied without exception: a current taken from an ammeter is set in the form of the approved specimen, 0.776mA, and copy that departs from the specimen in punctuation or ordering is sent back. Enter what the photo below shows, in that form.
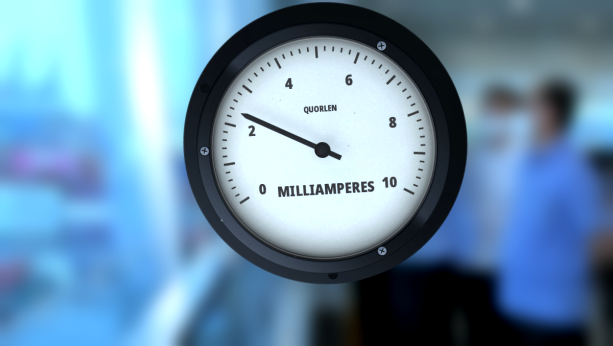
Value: 2.4mA
